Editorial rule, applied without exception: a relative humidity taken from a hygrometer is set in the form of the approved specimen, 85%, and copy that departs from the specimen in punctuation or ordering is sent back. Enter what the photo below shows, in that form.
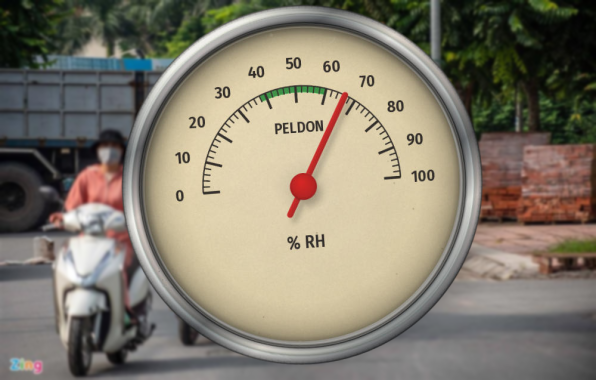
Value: 66%
